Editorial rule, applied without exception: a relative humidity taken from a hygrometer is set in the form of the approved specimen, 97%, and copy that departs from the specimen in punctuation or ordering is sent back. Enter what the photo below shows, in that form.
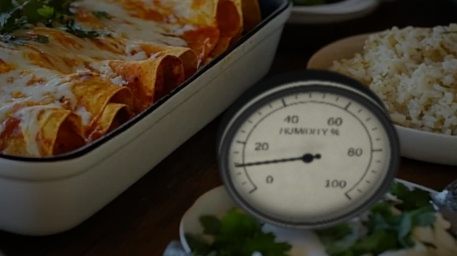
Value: 12%
